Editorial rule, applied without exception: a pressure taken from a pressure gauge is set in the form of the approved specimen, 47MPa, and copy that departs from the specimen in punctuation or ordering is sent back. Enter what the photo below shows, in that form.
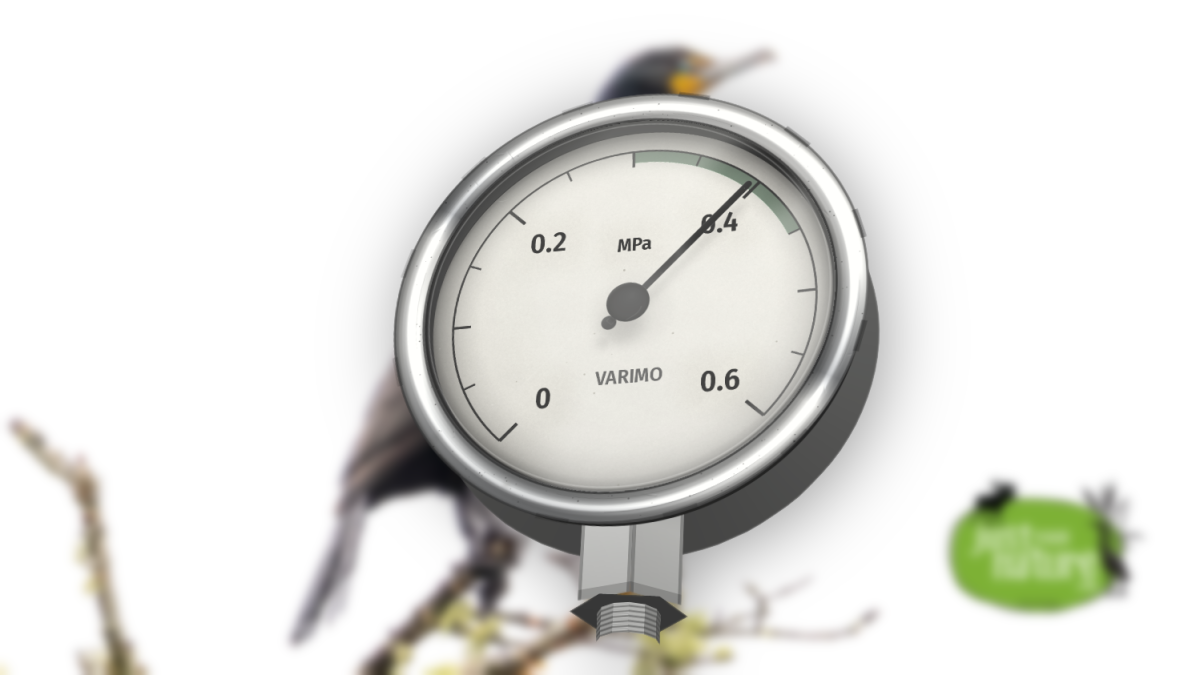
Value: 0.4MPa
